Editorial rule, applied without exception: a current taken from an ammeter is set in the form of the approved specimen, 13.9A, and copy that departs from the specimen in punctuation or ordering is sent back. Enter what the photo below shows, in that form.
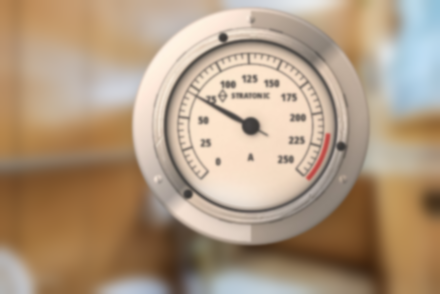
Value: 70A
